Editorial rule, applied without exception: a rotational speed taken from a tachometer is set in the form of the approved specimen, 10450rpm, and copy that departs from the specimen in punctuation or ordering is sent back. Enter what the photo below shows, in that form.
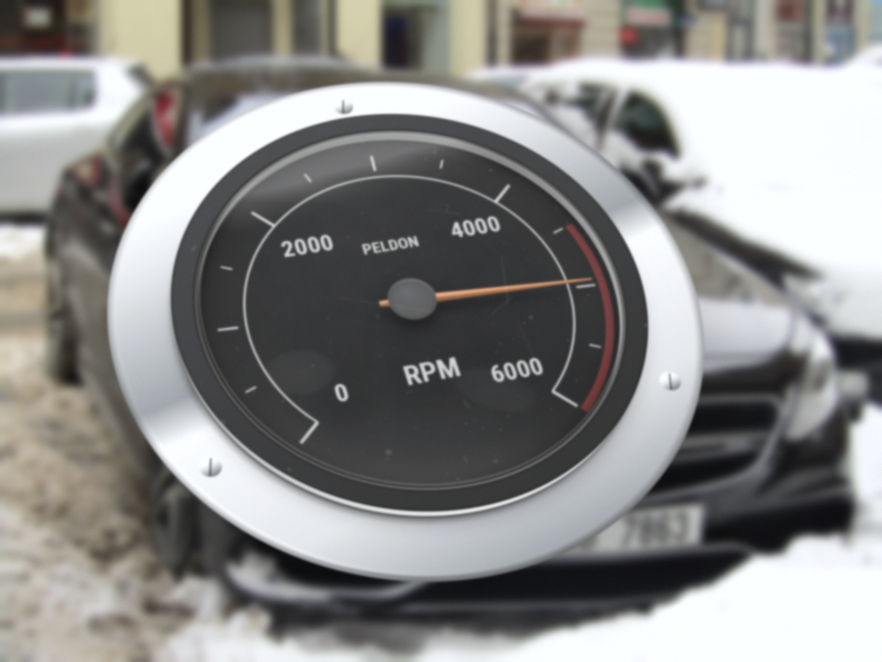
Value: 5000rpm
